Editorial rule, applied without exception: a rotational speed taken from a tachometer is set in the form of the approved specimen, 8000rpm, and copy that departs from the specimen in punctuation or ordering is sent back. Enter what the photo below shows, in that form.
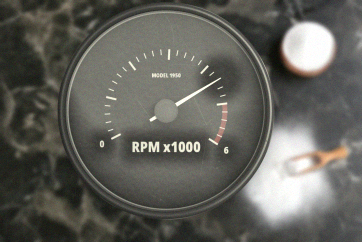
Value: 4400rpm
